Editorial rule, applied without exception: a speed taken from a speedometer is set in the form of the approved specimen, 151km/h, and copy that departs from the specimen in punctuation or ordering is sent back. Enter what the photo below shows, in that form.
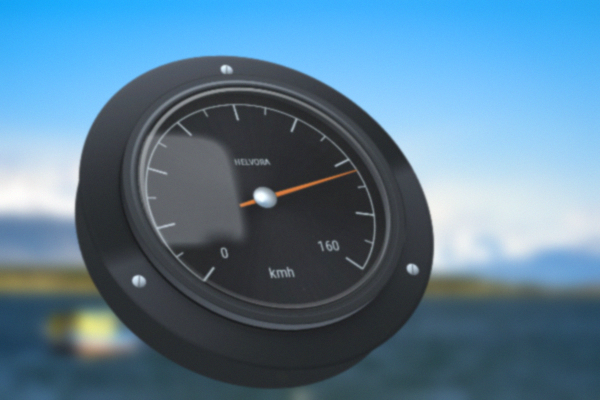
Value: 125km/h
